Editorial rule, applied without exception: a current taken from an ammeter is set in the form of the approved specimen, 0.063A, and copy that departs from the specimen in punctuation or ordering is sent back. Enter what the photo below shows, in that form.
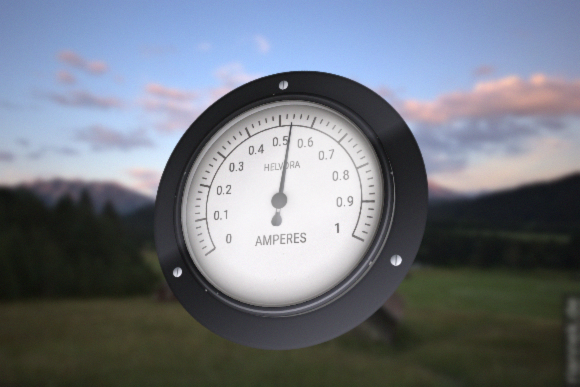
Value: 0.54A
